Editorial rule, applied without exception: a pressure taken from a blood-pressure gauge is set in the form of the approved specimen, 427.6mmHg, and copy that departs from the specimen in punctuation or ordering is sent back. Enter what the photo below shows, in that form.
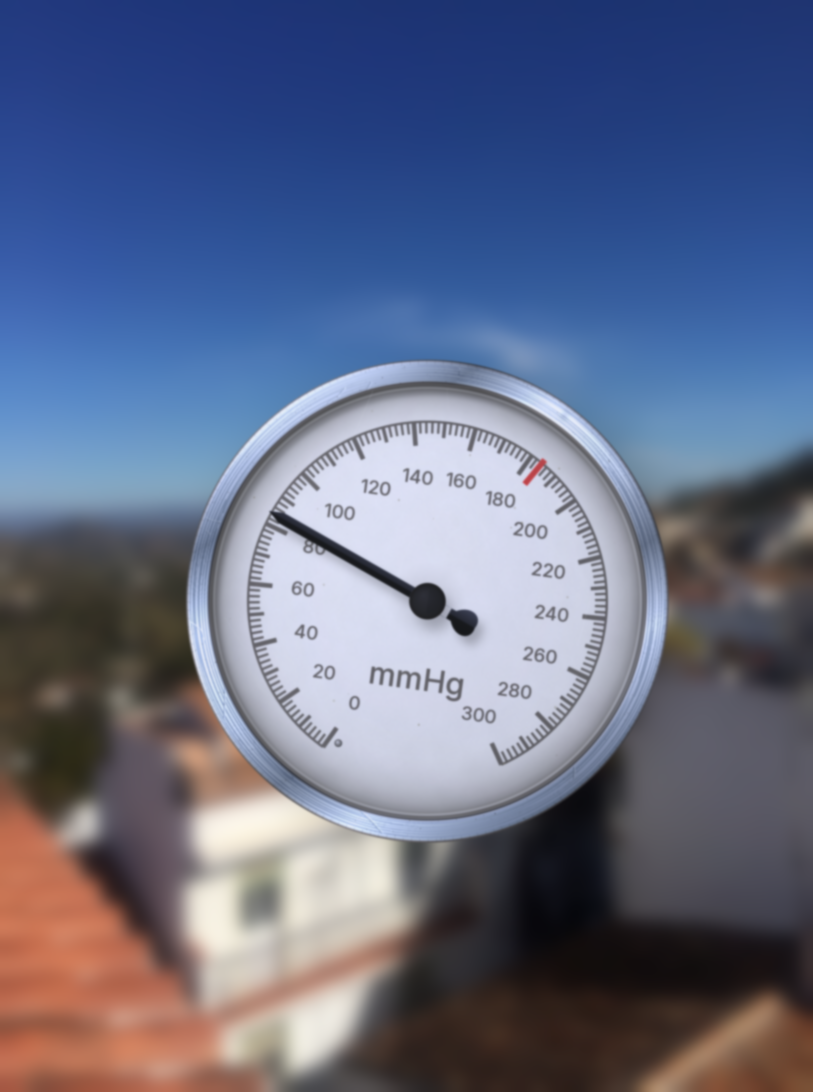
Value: 84mmHg
